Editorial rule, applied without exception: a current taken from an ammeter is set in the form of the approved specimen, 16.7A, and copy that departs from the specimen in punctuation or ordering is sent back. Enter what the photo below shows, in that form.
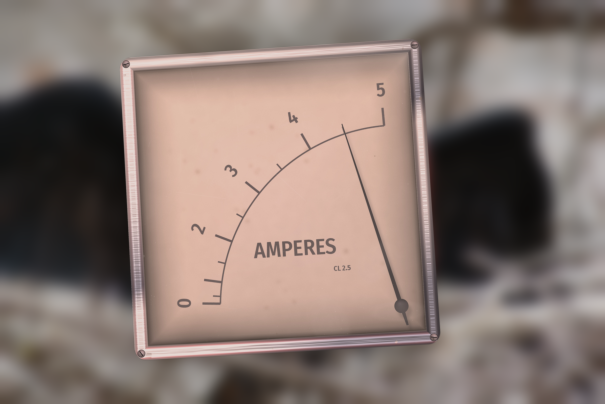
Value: 4.5A
